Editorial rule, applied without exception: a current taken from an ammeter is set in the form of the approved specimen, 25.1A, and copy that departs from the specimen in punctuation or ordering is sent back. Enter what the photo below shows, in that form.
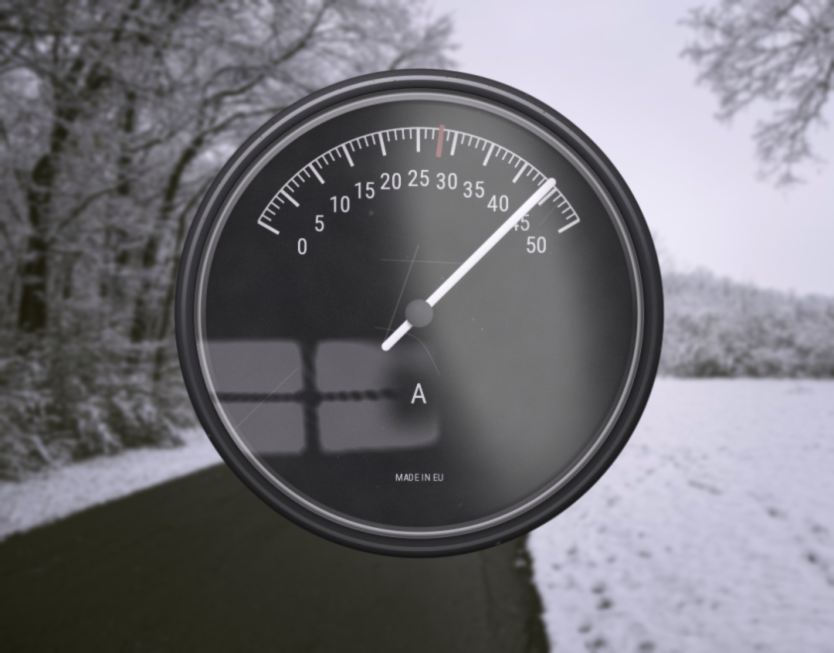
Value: 44A
